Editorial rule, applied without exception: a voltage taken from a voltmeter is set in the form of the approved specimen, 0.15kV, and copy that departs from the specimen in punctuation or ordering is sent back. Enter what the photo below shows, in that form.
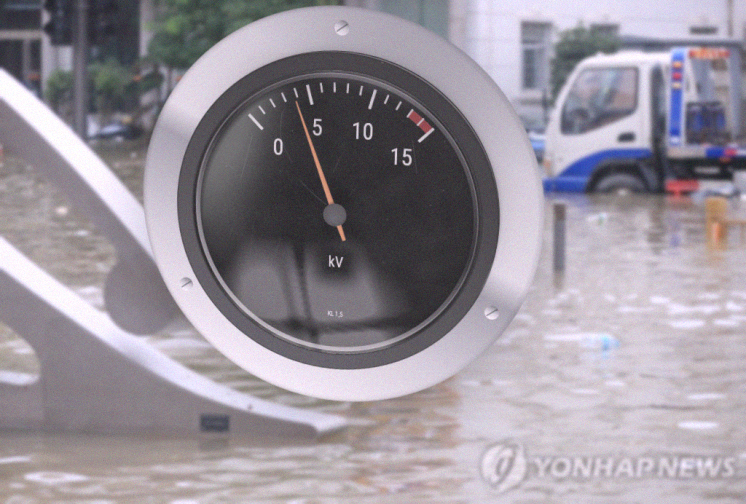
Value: 4kV
